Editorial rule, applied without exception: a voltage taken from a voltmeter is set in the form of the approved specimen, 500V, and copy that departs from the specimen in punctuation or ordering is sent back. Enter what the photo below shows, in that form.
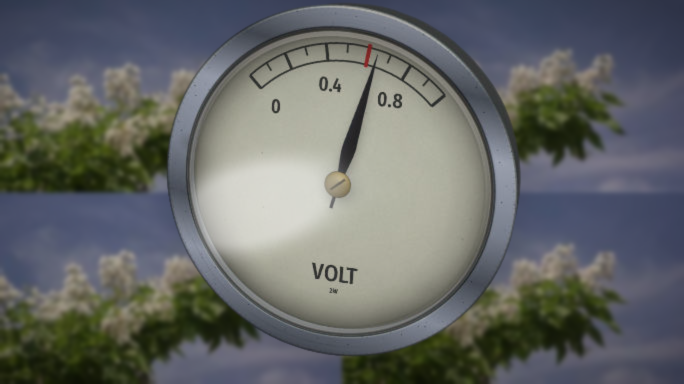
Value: 0.65V
